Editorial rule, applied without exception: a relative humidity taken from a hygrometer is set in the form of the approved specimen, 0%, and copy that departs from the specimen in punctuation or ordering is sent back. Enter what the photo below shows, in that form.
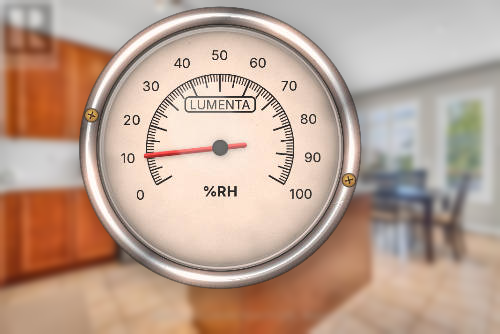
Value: 10%
